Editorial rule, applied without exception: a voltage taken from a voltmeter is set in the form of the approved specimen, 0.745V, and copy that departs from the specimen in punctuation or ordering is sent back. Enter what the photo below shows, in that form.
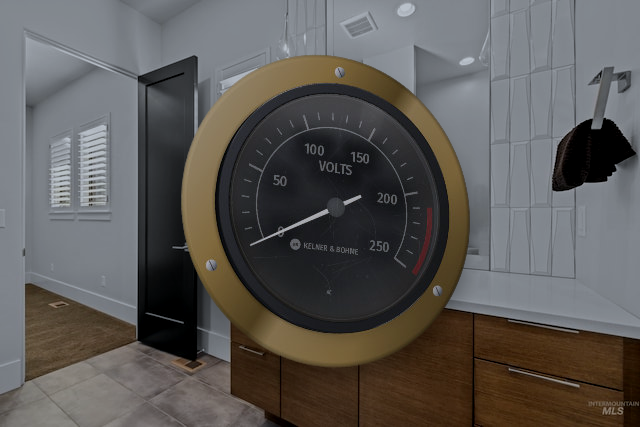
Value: 0V
